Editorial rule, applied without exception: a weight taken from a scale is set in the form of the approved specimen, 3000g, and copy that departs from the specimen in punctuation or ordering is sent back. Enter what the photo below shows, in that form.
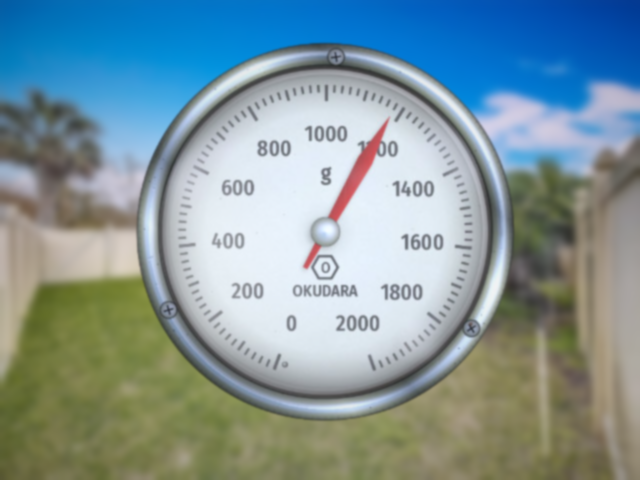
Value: 1180g
